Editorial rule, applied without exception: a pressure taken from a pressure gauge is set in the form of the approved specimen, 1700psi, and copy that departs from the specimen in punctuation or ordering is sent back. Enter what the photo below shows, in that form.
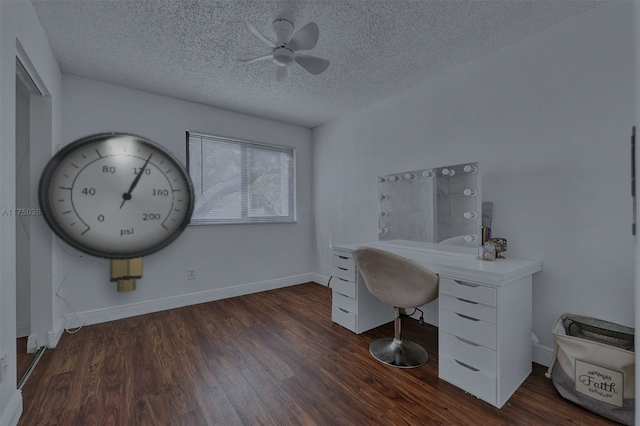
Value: 120psi
